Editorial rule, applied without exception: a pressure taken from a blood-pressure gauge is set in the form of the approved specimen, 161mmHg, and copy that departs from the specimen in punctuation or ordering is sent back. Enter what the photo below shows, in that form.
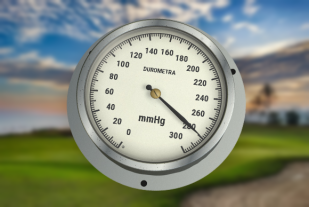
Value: 280mmHg
